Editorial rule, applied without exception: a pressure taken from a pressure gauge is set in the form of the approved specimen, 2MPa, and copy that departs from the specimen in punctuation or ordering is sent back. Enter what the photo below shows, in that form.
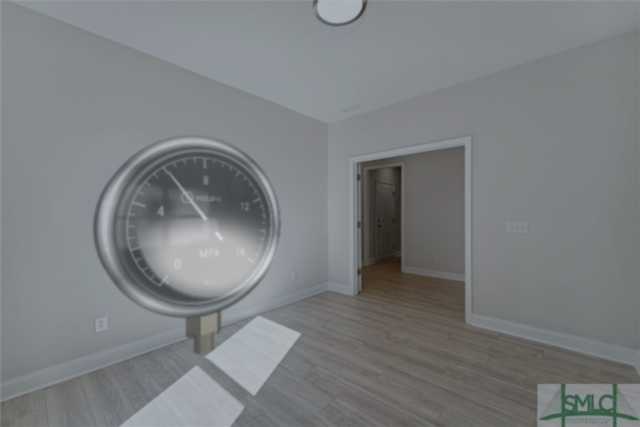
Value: 6MPa
